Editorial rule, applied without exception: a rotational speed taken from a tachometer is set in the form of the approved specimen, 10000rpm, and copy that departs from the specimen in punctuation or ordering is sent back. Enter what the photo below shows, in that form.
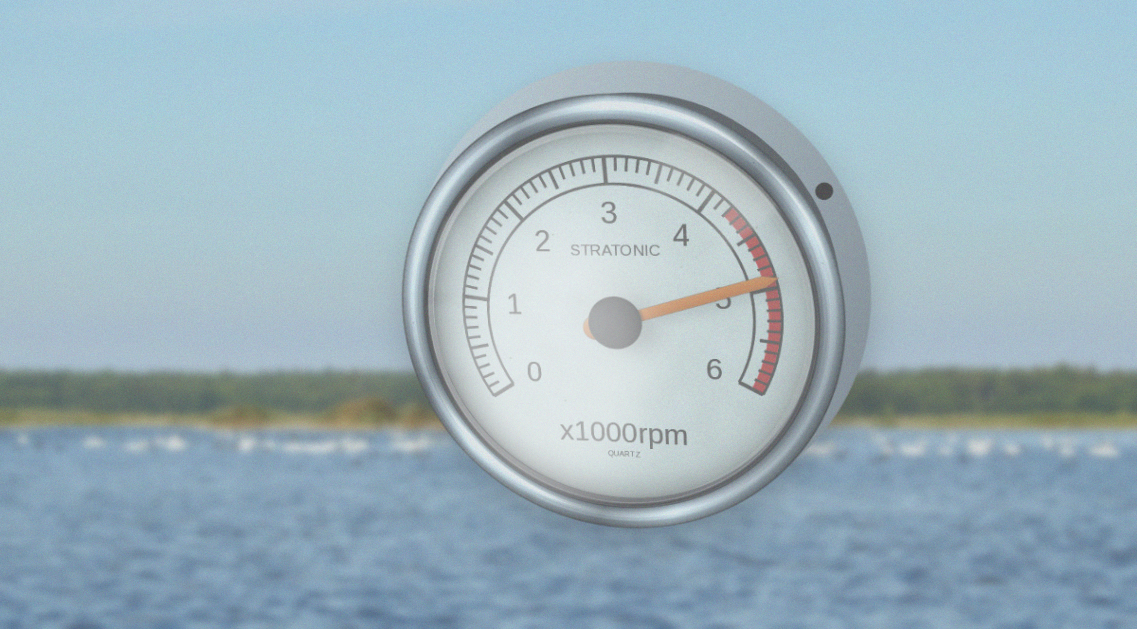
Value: 4900rpm
